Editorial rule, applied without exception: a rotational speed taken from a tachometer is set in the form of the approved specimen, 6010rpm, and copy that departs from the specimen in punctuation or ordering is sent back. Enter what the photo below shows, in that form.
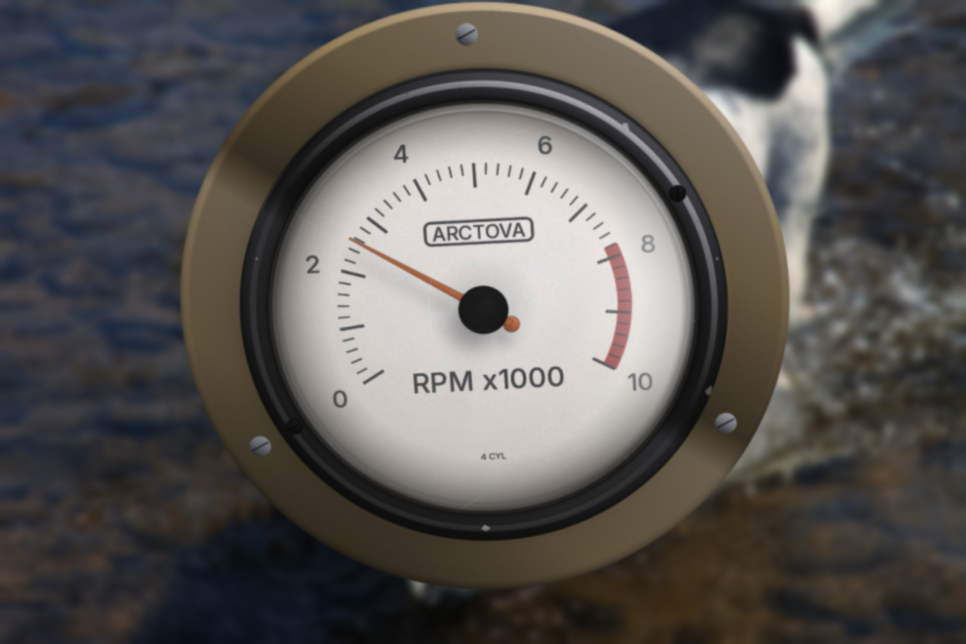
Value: 2600rpm
